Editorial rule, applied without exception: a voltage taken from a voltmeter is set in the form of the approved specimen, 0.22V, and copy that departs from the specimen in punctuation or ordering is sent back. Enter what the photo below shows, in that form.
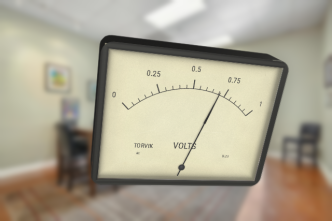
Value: 0.7V
